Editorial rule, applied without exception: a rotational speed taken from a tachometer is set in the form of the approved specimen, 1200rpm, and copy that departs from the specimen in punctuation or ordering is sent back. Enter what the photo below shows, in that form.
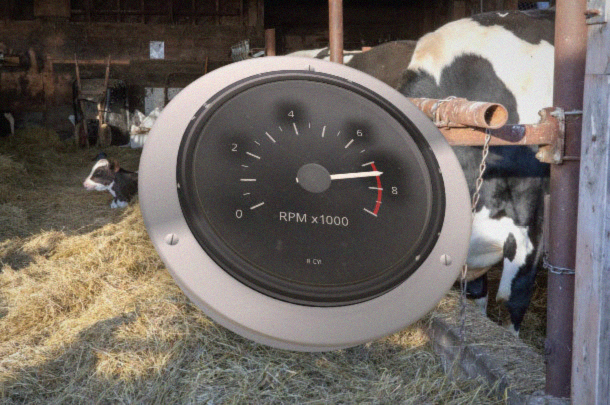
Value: 7500rpm
